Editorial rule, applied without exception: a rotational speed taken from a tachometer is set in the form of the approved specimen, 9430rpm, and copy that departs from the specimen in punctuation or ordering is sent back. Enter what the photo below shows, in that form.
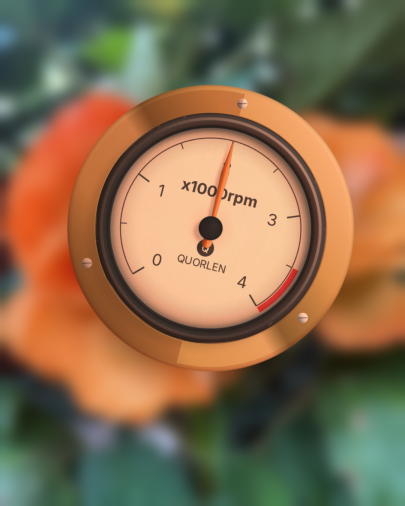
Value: 2000rpm
